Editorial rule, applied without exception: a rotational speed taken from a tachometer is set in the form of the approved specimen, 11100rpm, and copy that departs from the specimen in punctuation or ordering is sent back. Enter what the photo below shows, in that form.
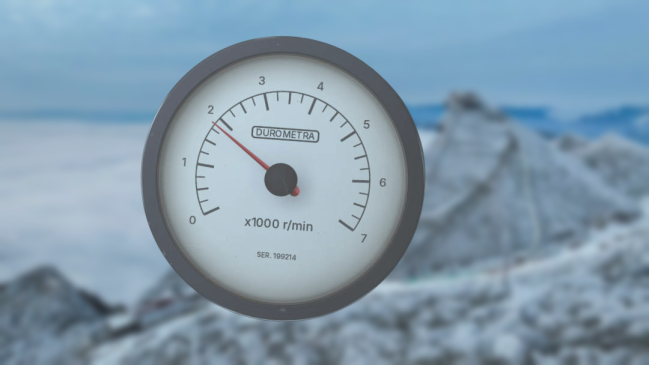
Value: 1875rpm
